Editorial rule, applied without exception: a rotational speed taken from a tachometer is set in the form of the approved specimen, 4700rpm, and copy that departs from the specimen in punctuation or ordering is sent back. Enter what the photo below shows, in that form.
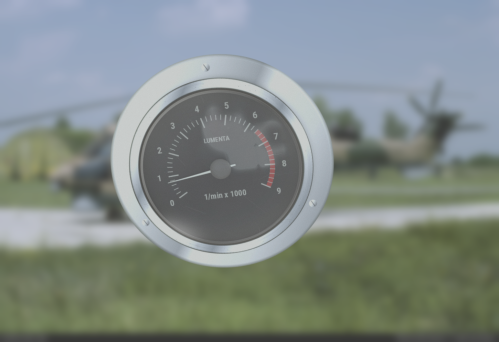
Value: 800rpm
